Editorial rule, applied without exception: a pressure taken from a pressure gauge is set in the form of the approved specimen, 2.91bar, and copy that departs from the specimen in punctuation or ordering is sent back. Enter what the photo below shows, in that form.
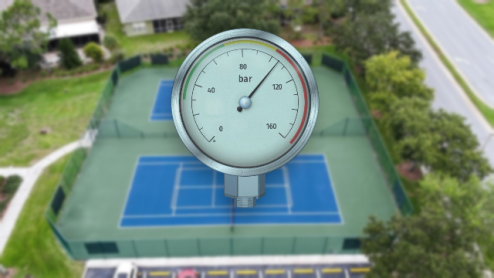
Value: 105bar
